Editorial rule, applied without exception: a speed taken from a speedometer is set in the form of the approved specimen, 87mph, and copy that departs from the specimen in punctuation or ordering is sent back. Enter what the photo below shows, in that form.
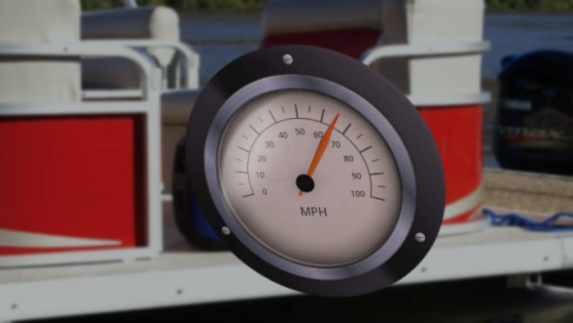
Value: 65mph
